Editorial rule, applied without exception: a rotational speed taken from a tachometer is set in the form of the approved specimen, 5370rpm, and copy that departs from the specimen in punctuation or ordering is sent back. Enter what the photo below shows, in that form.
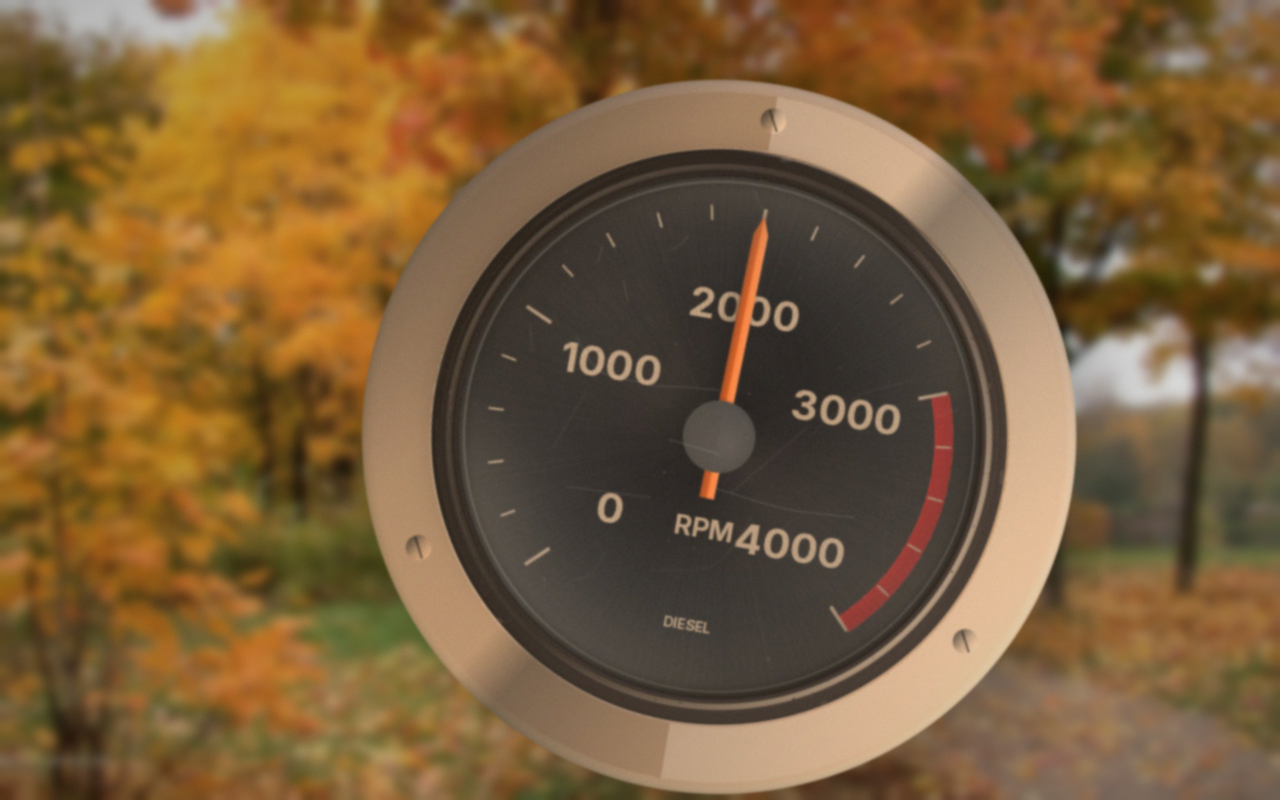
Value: 2000rpm
